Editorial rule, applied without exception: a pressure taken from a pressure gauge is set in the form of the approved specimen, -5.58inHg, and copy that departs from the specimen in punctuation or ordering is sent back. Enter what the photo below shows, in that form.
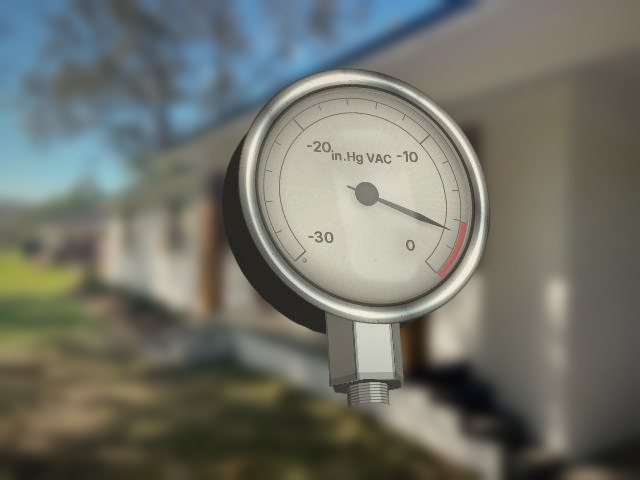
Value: -3inHg
